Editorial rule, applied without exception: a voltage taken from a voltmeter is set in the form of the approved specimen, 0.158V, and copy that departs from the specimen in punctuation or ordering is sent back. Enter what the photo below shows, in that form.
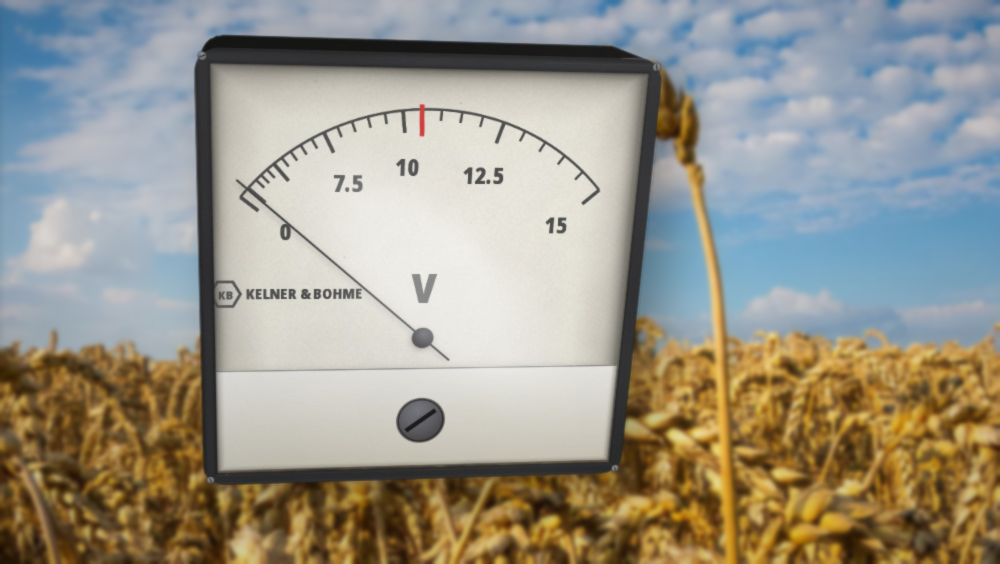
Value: 2.5V
